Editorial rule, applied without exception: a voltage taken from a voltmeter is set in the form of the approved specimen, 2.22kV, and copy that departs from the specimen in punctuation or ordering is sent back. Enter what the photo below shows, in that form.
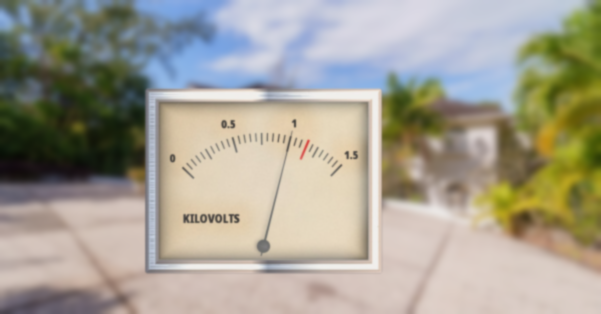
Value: 1kV
